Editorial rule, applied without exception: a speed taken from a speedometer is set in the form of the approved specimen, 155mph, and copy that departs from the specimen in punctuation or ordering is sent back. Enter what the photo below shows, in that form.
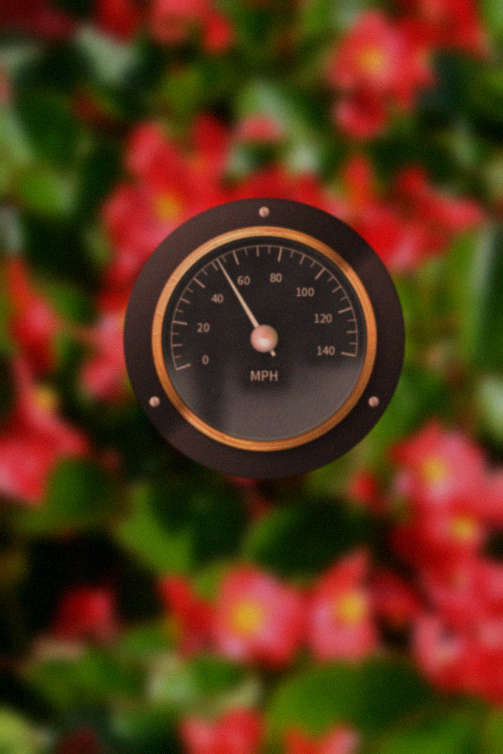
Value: 52.5mph
